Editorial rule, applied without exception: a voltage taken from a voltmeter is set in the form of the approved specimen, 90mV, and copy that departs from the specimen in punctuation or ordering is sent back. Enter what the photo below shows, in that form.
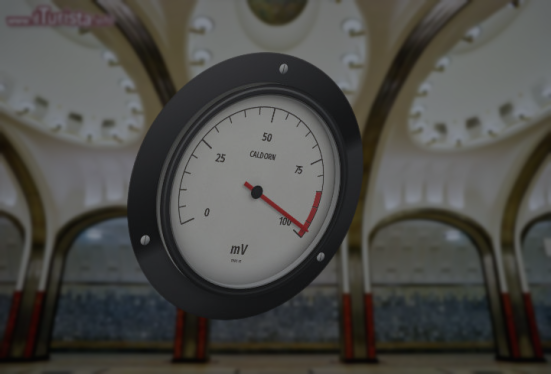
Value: 97.5mV
